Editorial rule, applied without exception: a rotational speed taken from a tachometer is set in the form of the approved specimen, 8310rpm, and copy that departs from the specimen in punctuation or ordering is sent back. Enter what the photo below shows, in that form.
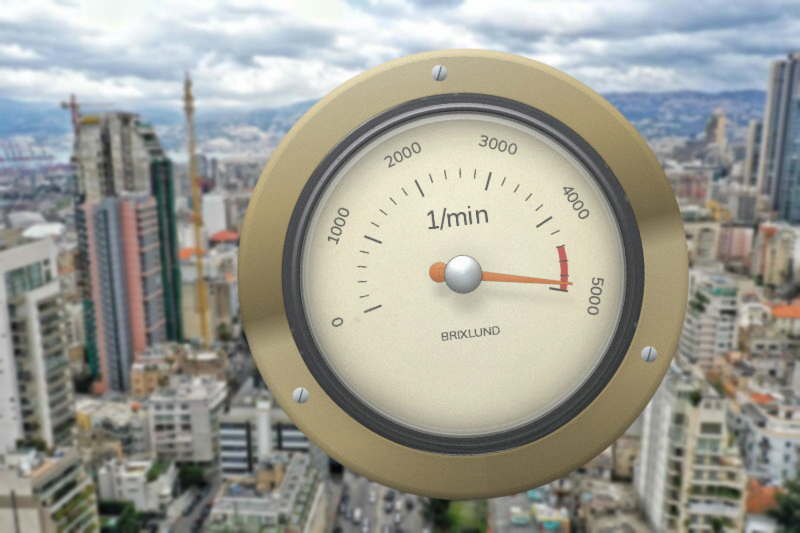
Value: 4900rpm
